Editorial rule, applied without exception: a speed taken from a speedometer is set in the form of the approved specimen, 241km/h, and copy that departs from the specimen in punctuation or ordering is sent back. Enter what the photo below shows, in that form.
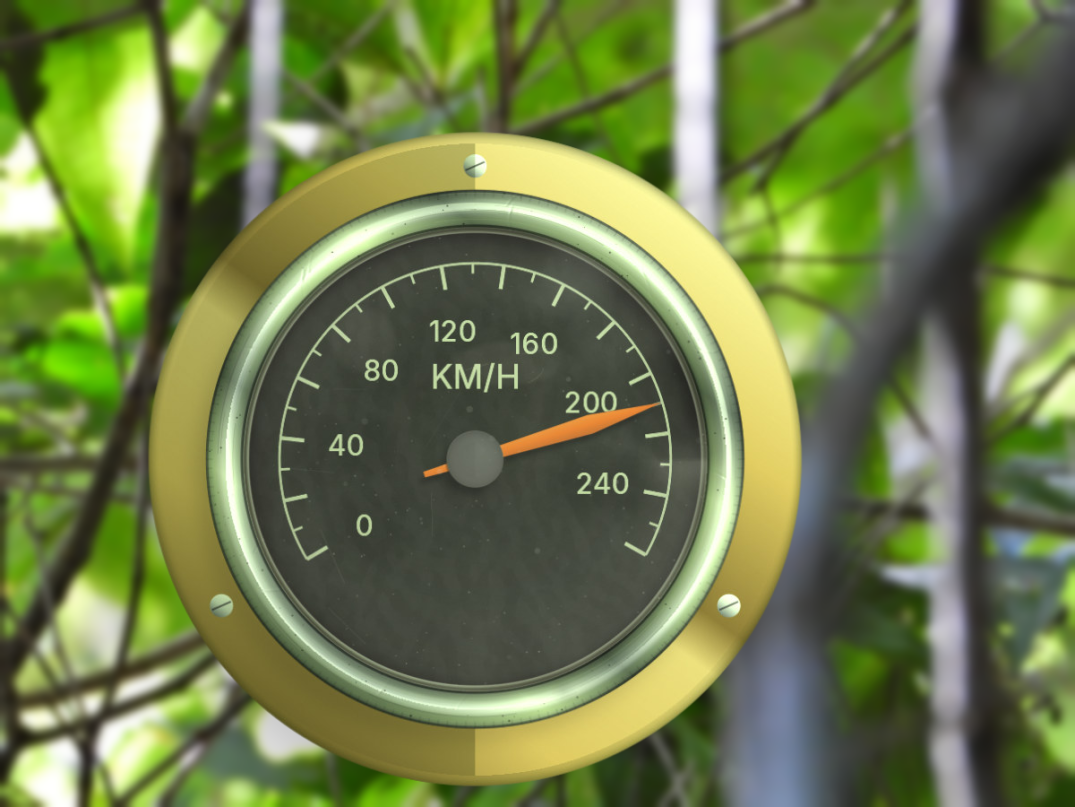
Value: 210km/h
